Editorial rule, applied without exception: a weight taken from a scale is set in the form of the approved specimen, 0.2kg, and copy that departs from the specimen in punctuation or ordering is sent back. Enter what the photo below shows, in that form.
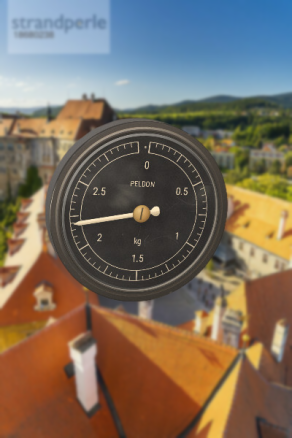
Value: 2.2kg
